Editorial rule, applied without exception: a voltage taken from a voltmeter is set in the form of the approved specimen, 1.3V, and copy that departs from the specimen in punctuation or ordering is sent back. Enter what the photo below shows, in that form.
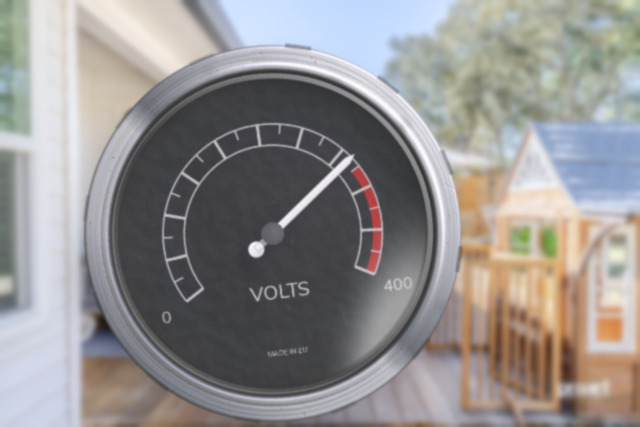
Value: 290V
